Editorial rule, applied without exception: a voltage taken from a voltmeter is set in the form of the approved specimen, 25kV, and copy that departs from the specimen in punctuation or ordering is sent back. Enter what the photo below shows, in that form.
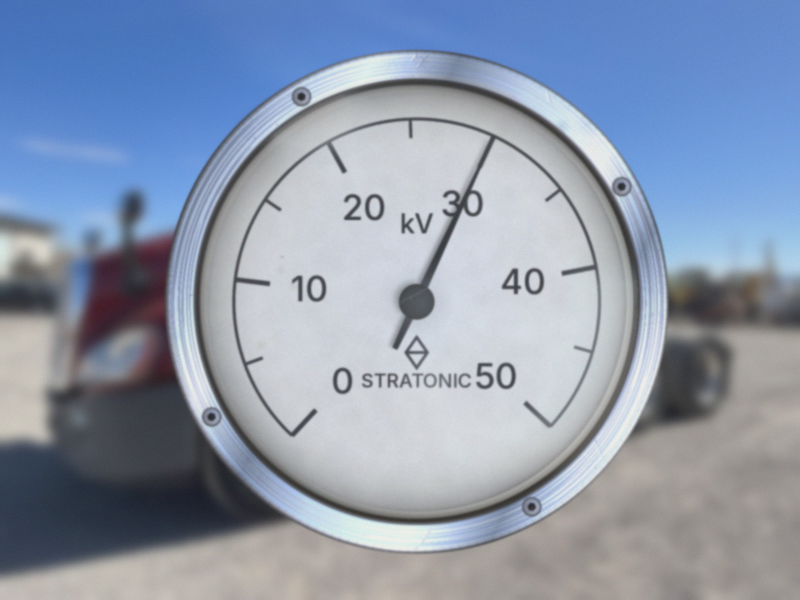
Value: 30kV
